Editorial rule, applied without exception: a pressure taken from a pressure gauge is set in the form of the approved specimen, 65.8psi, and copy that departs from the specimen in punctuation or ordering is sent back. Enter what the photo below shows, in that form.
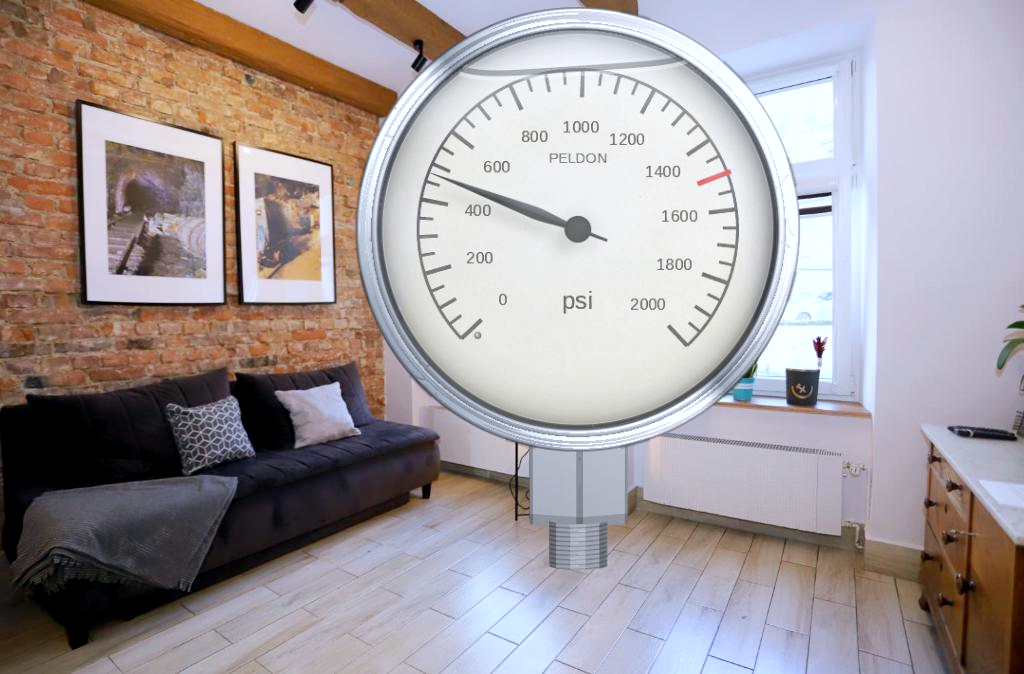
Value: 475psi
